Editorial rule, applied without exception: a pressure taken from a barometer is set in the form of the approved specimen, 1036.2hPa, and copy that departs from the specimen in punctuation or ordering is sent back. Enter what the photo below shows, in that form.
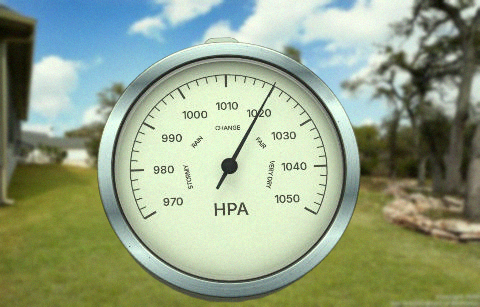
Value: 1020hPa
